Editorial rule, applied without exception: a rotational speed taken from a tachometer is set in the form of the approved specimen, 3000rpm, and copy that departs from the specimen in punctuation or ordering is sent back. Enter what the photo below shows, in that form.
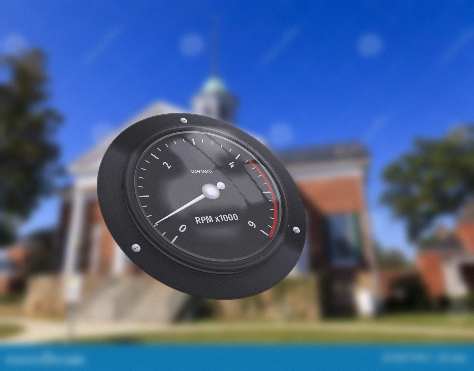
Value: 400rpm
